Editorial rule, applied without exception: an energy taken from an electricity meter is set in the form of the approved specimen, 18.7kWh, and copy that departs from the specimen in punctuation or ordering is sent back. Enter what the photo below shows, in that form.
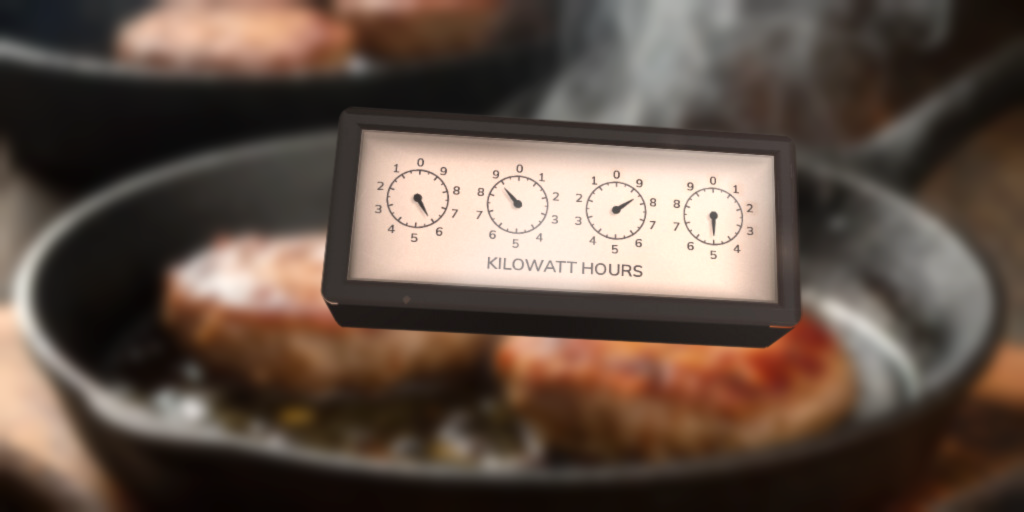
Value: 5885kWh
